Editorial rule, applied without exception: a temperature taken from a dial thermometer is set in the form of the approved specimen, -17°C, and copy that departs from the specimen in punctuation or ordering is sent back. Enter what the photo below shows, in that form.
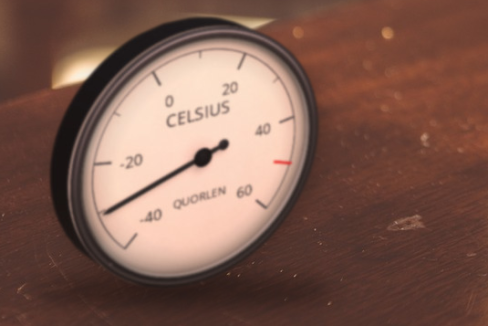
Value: -30°C
